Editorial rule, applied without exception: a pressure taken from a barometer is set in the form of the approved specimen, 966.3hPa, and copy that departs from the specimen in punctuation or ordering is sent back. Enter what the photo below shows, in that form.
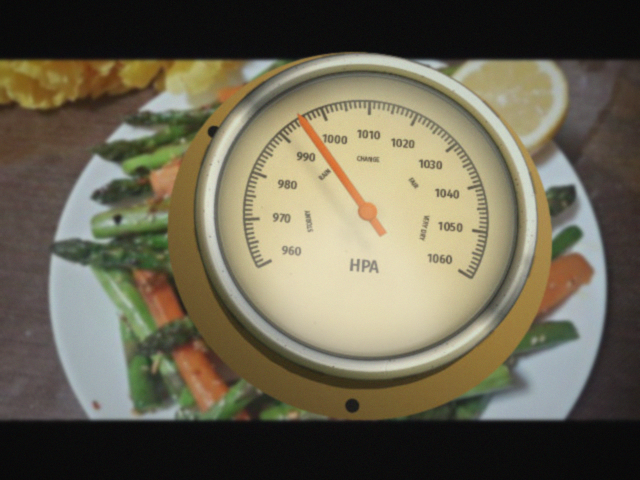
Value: 995hPa
